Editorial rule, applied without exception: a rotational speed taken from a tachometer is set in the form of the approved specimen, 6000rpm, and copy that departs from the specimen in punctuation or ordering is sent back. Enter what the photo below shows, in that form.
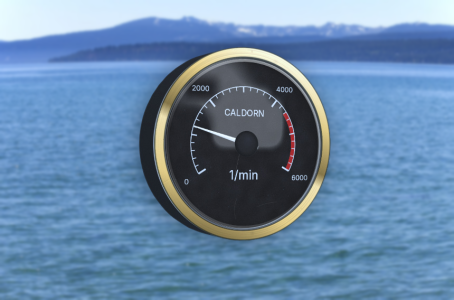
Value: 1200rpm
